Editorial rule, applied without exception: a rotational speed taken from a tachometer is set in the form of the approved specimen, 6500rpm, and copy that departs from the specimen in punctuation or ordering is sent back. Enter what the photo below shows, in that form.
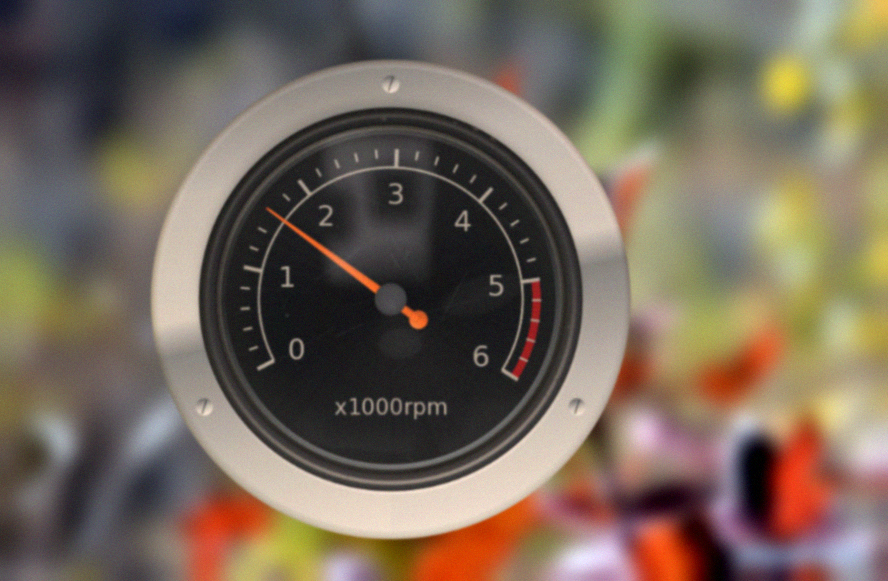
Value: 1600rpm
